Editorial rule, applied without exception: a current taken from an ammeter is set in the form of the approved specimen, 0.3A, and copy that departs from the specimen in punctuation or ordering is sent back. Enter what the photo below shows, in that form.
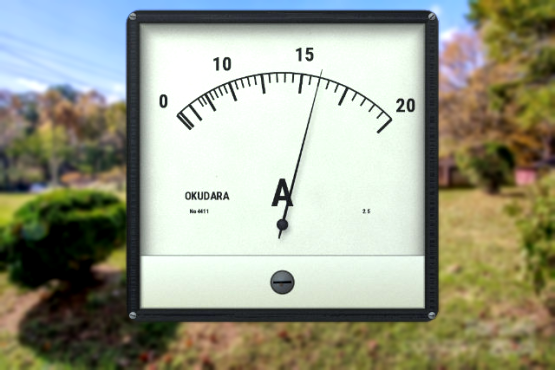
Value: 16A
